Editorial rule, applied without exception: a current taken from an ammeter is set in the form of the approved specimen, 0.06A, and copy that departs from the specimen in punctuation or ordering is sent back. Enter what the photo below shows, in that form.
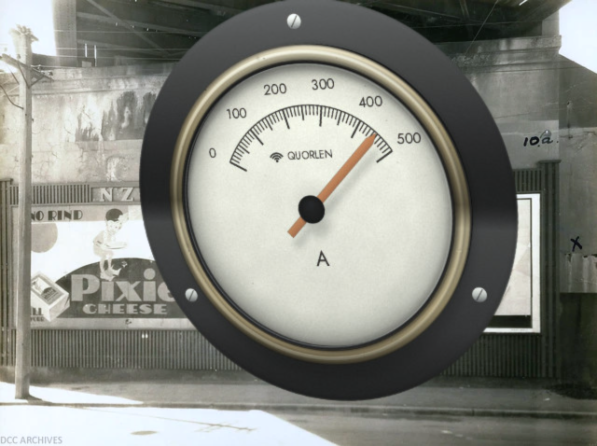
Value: 450A
